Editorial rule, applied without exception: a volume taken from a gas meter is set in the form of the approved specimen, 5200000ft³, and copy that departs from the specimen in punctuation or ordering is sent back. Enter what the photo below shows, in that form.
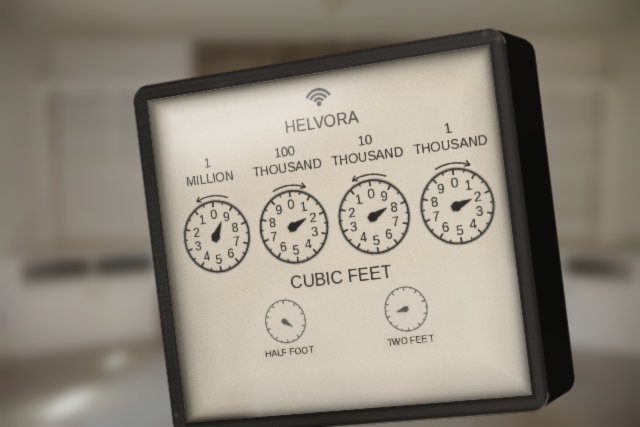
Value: 918200ft³
